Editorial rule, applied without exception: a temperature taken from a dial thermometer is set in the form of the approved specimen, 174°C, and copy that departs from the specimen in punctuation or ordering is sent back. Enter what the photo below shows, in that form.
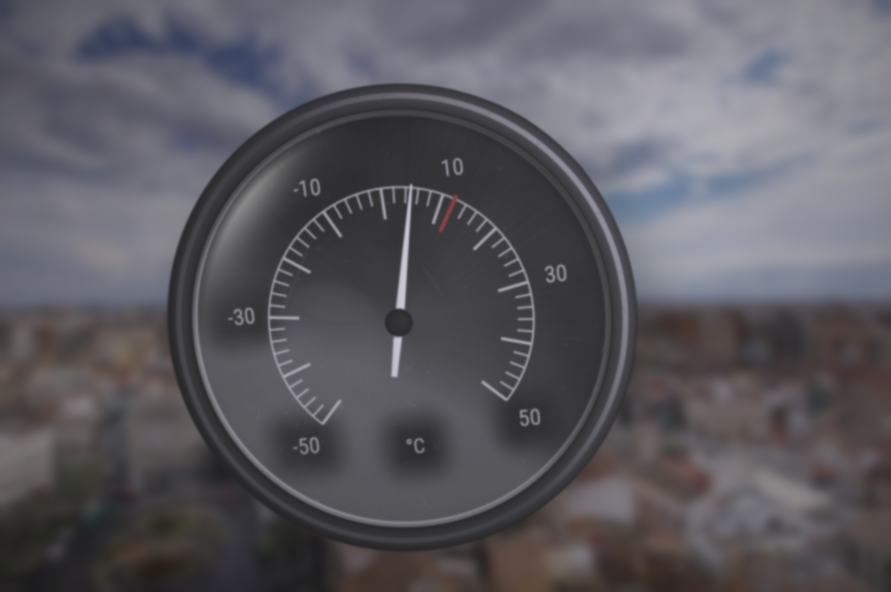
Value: 5°C
